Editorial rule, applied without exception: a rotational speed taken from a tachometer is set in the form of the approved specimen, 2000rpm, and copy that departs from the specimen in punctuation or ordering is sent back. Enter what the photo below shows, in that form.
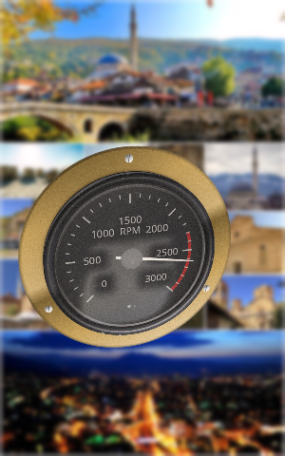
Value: 2600rpm
